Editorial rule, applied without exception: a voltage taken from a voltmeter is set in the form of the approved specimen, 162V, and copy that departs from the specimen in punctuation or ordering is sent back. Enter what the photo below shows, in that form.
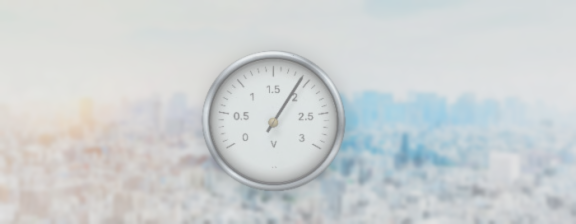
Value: 1.9V
